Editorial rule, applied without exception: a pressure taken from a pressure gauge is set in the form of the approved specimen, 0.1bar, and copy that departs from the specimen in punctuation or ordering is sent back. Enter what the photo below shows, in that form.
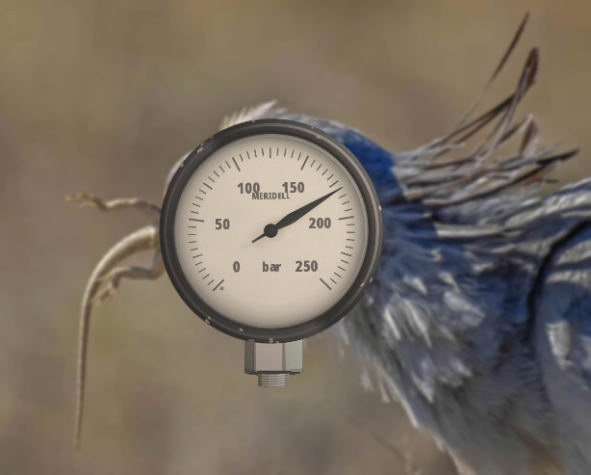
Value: 180bar
